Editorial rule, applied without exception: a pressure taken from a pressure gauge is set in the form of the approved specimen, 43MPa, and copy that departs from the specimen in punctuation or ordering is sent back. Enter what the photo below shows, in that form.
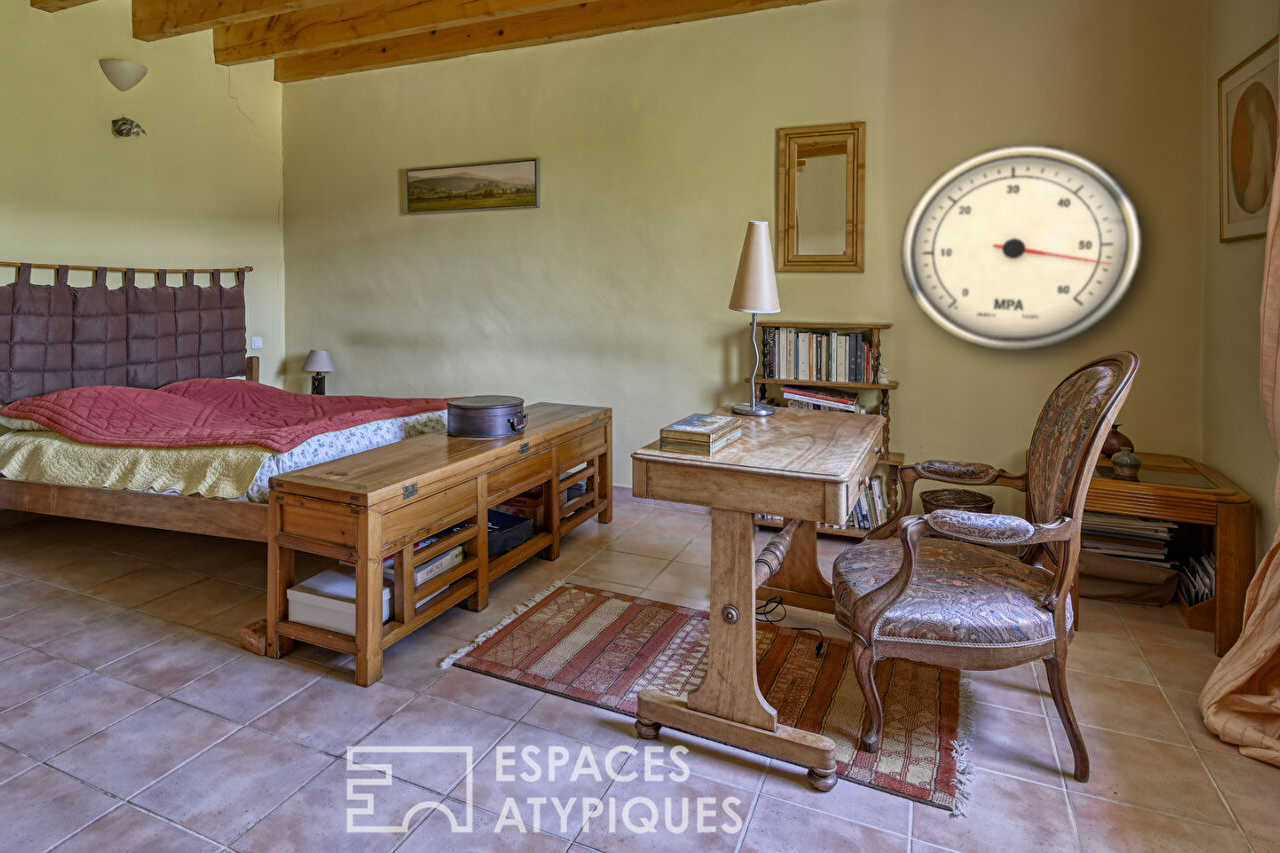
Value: 53MPa
